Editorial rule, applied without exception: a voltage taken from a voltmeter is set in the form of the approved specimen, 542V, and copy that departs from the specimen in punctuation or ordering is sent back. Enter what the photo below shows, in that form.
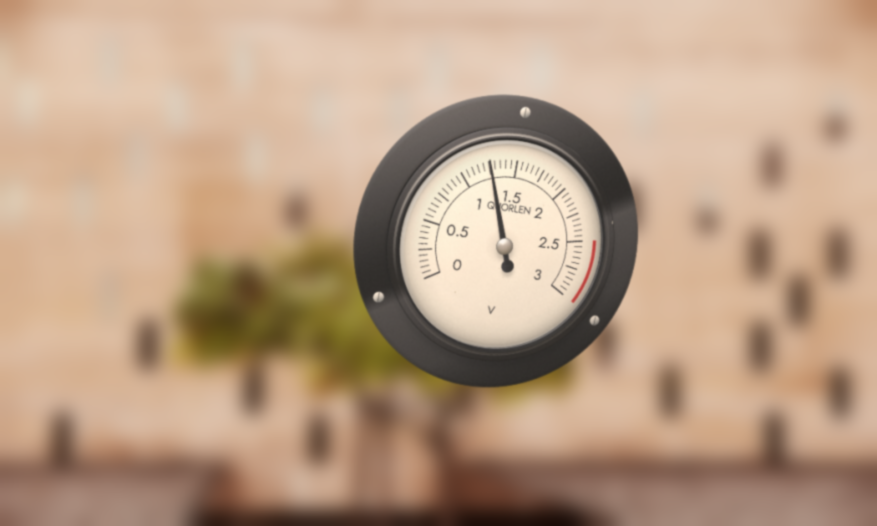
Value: 1.25V
